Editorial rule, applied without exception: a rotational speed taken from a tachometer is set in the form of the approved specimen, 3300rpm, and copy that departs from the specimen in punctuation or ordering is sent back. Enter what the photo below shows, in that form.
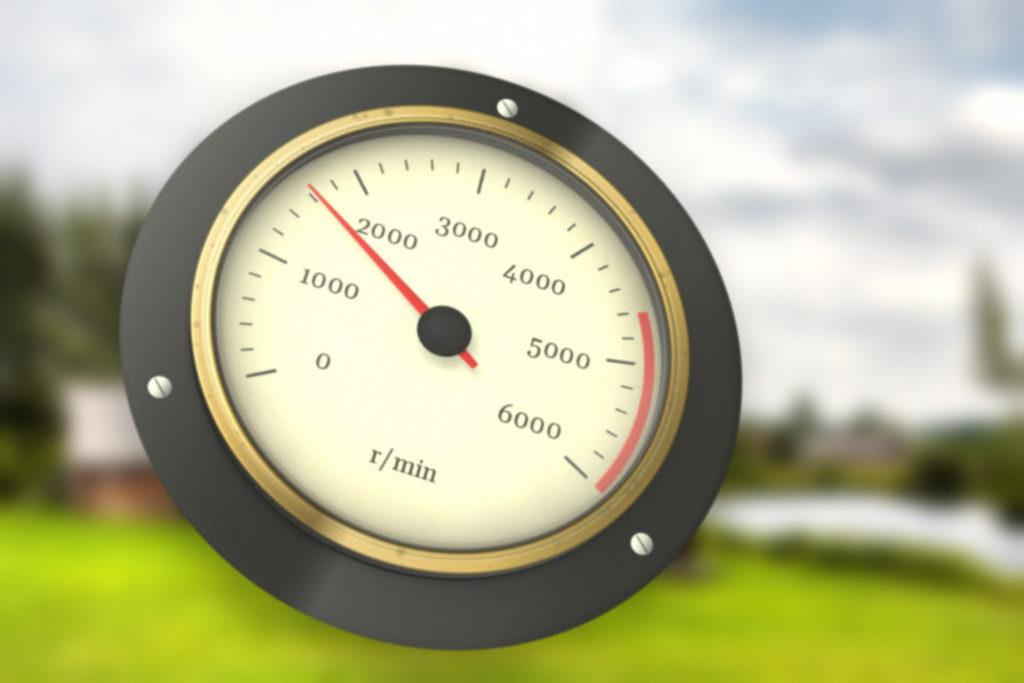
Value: 1600rpm
